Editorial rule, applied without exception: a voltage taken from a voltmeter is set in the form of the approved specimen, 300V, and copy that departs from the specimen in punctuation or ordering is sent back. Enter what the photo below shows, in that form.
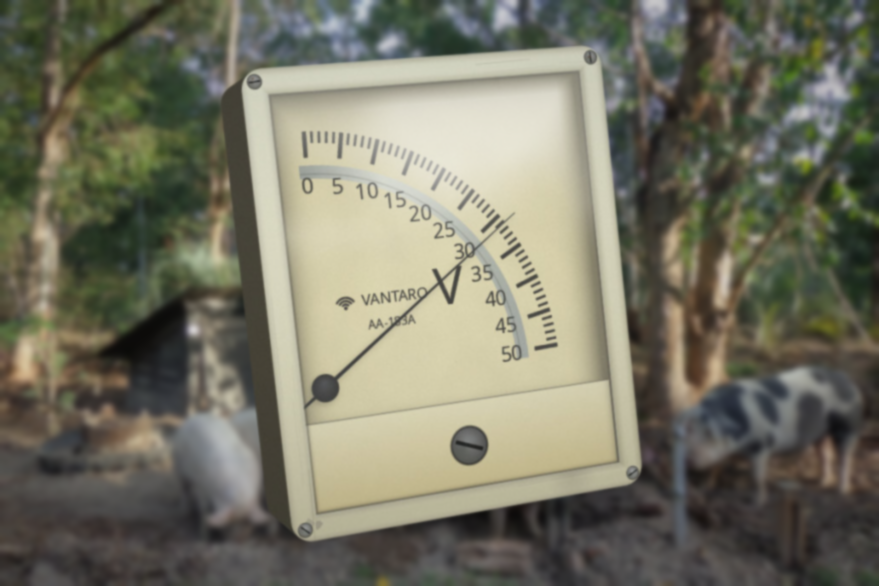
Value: 31V
